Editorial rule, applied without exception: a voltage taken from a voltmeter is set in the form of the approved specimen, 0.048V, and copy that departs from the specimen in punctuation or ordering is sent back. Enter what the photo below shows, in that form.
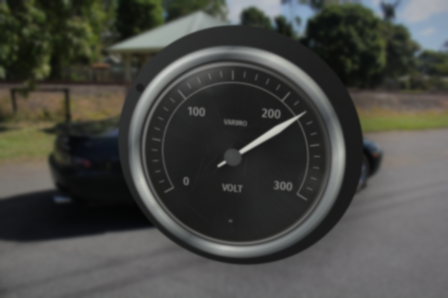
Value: 220V
